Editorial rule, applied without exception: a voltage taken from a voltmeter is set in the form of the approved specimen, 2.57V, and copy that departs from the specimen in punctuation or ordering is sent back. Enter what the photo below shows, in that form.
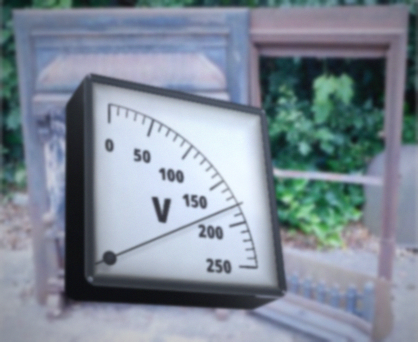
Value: 180V
